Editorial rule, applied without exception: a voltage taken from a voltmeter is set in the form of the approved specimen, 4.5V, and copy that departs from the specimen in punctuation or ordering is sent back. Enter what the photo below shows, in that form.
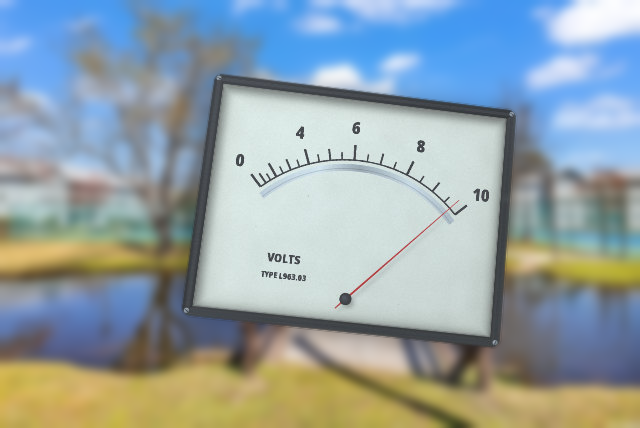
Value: 9.75V
